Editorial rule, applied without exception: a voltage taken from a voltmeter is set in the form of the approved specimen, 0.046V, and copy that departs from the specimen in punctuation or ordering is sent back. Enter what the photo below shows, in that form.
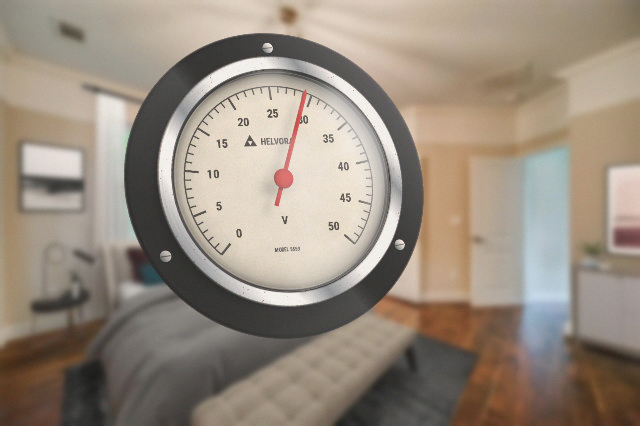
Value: 29V
